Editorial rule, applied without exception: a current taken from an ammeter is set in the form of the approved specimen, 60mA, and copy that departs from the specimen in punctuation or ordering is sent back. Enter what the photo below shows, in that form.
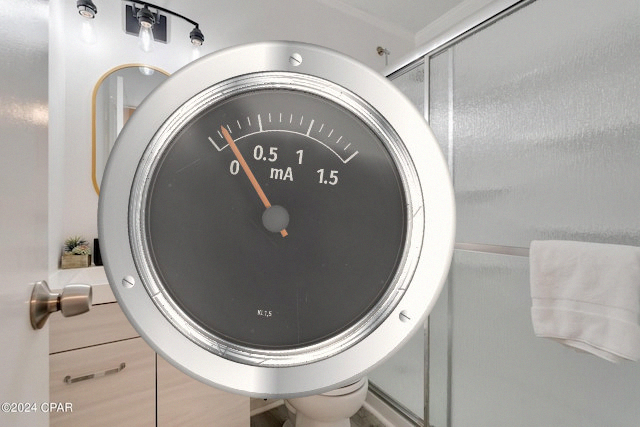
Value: 0.15mA
